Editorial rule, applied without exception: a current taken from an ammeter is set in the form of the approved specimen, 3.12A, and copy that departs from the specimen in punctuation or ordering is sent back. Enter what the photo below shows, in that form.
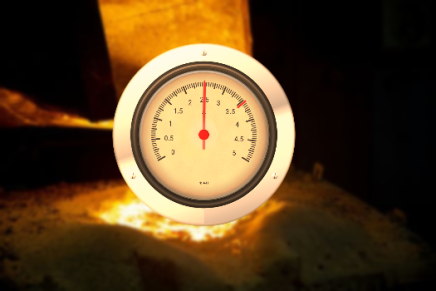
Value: 2.5A
